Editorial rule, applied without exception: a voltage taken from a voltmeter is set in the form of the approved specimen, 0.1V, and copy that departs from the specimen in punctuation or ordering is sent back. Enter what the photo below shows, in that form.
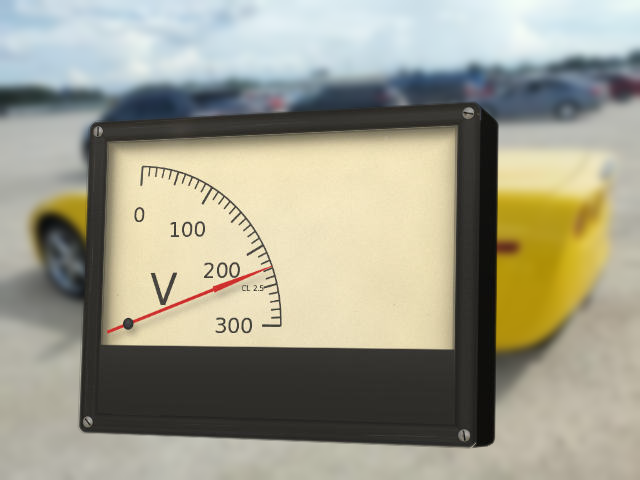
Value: 230V
